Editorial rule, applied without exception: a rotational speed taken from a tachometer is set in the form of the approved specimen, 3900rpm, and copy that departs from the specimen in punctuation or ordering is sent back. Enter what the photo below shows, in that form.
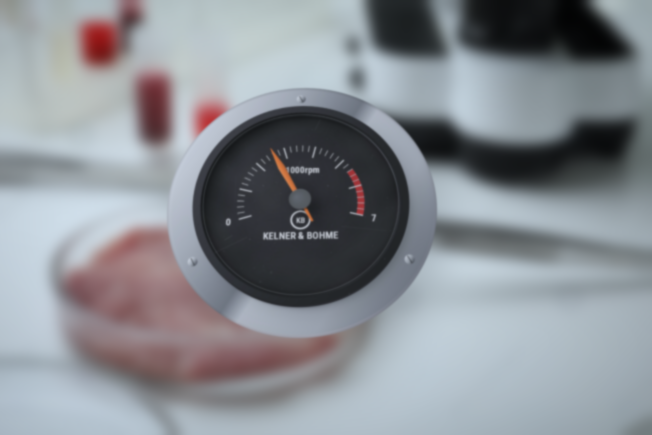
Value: 2600rpm
